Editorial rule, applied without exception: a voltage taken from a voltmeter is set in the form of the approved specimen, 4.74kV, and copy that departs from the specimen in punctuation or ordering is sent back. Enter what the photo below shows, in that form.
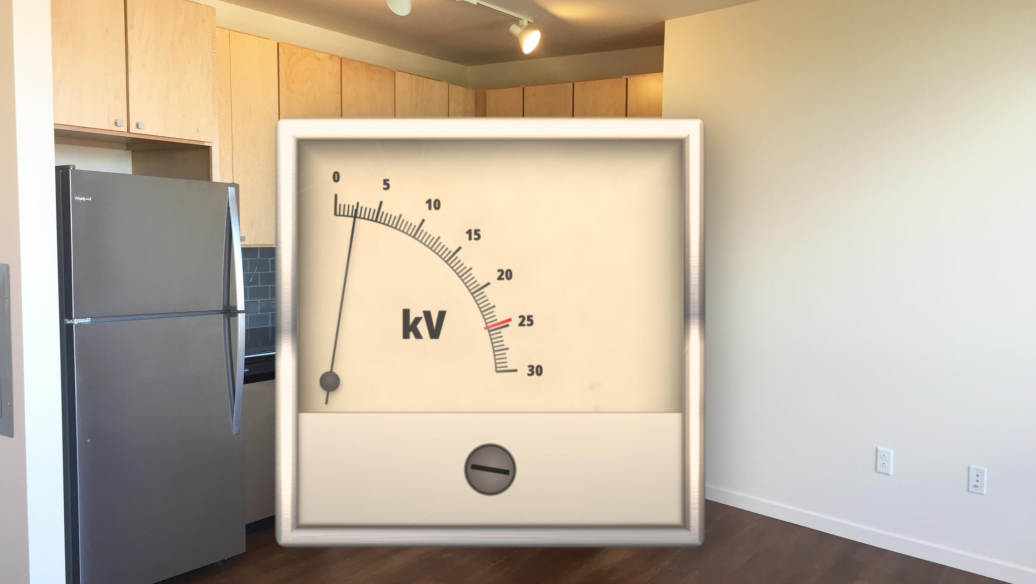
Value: 2.5kV
